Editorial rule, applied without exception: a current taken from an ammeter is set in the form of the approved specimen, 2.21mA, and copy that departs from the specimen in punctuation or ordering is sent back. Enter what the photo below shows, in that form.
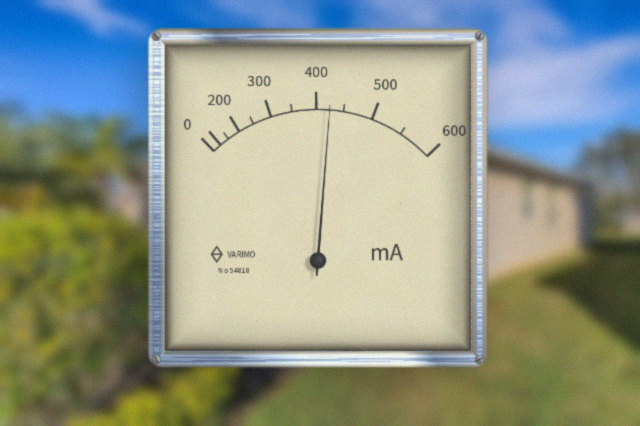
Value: 425mA
